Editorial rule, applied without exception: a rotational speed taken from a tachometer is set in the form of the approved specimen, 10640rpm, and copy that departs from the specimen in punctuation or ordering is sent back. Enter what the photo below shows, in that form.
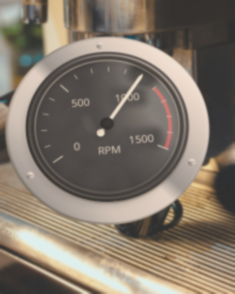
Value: 1000rpm
